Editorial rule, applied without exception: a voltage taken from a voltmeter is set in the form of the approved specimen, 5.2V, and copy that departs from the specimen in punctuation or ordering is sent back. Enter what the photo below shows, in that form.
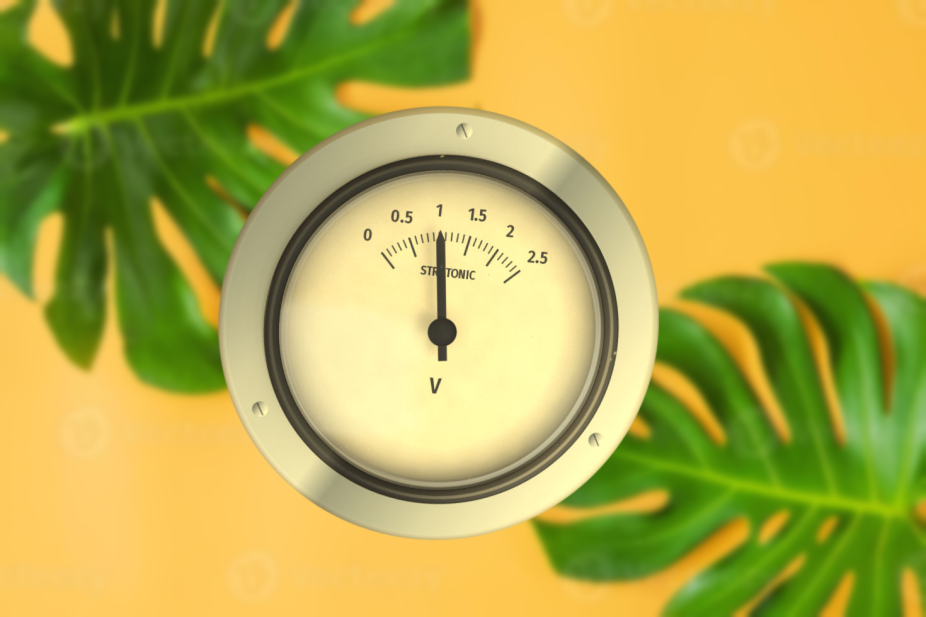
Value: 1V
